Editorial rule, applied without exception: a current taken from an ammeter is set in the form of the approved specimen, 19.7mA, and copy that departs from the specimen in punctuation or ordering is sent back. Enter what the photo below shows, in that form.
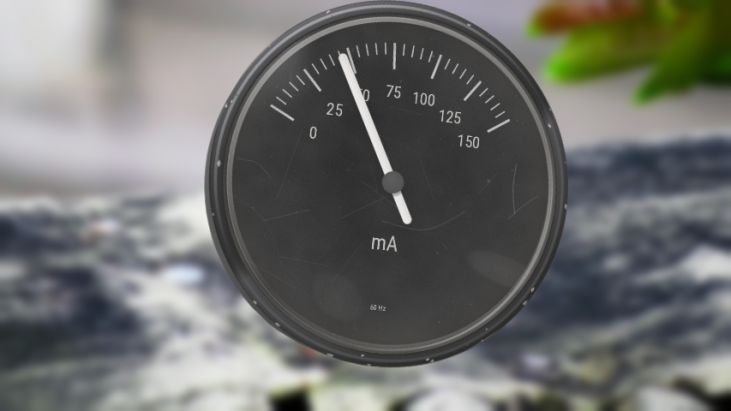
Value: 45mA
